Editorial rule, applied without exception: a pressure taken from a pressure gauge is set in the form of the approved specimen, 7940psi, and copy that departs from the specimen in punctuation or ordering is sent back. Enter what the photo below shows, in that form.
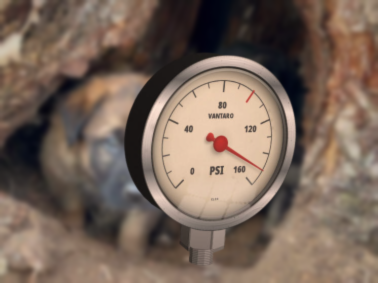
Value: 150psi
